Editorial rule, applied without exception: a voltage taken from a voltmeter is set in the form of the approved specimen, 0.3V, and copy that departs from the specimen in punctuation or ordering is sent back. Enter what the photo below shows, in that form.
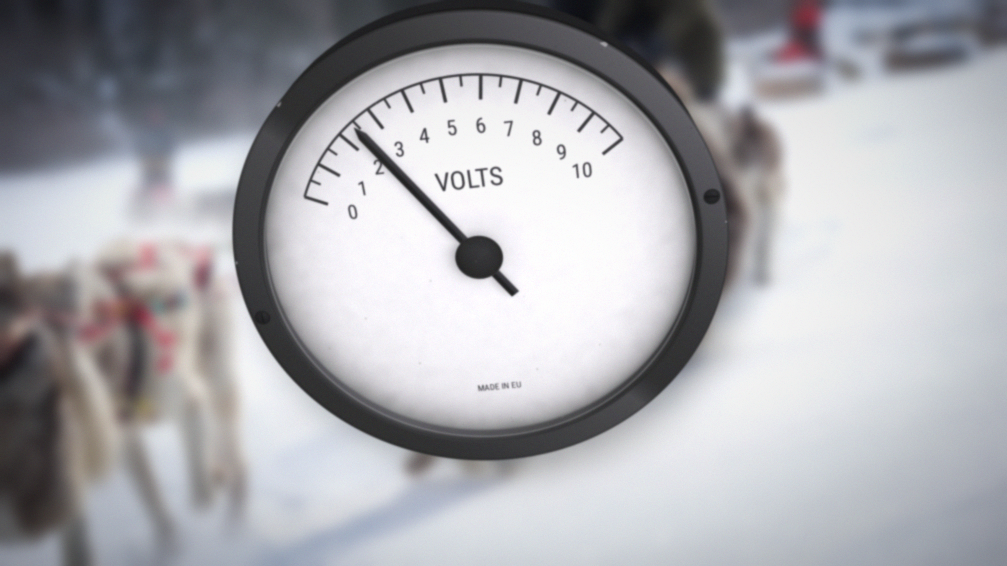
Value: 2.5V
